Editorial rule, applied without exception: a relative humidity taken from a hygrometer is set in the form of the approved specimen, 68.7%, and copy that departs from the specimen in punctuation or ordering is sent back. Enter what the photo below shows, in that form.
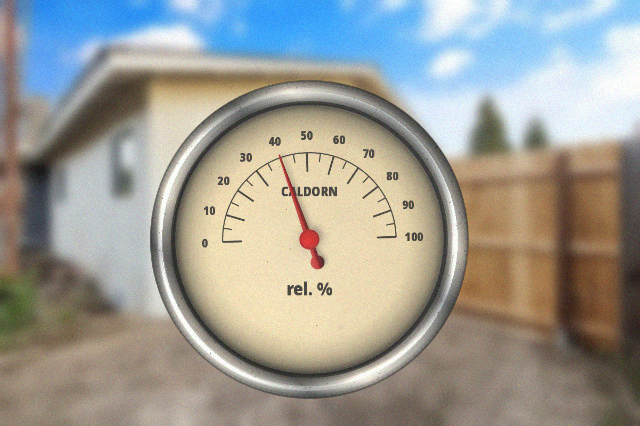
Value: 40%
